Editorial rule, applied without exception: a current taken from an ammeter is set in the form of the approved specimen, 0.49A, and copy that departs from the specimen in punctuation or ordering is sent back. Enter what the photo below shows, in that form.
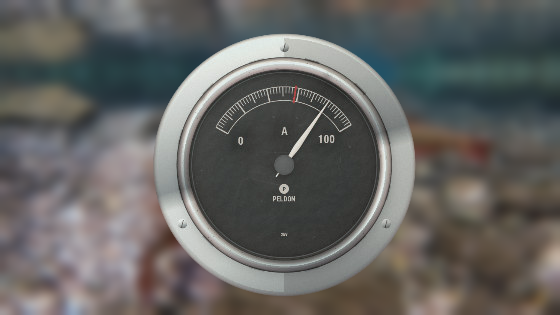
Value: 80A
